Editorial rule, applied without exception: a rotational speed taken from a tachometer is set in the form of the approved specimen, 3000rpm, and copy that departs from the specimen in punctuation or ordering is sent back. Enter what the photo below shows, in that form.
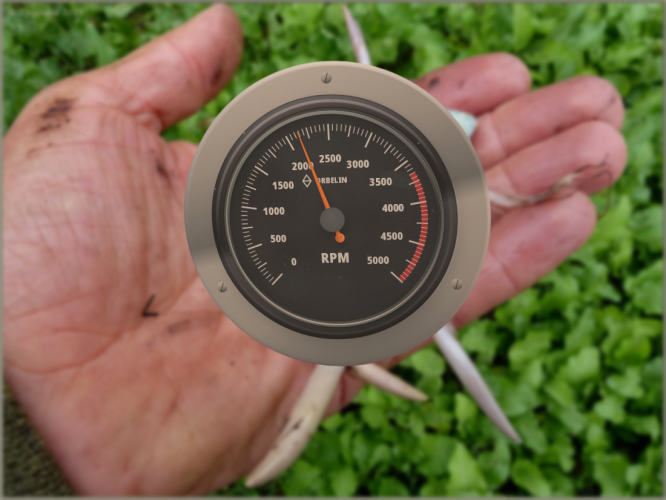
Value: 2150rpm
